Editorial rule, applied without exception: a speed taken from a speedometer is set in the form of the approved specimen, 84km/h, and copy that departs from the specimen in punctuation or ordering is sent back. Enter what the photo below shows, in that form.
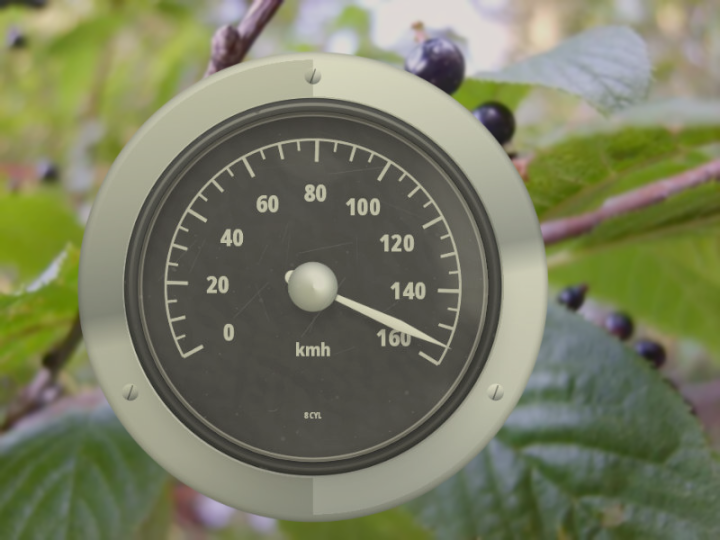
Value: 155km/h
